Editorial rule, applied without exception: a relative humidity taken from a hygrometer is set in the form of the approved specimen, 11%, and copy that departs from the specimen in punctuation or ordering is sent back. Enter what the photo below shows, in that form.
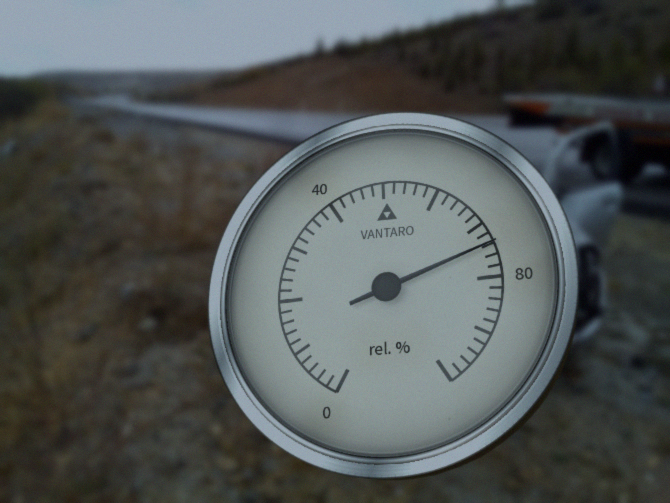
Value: 74%
